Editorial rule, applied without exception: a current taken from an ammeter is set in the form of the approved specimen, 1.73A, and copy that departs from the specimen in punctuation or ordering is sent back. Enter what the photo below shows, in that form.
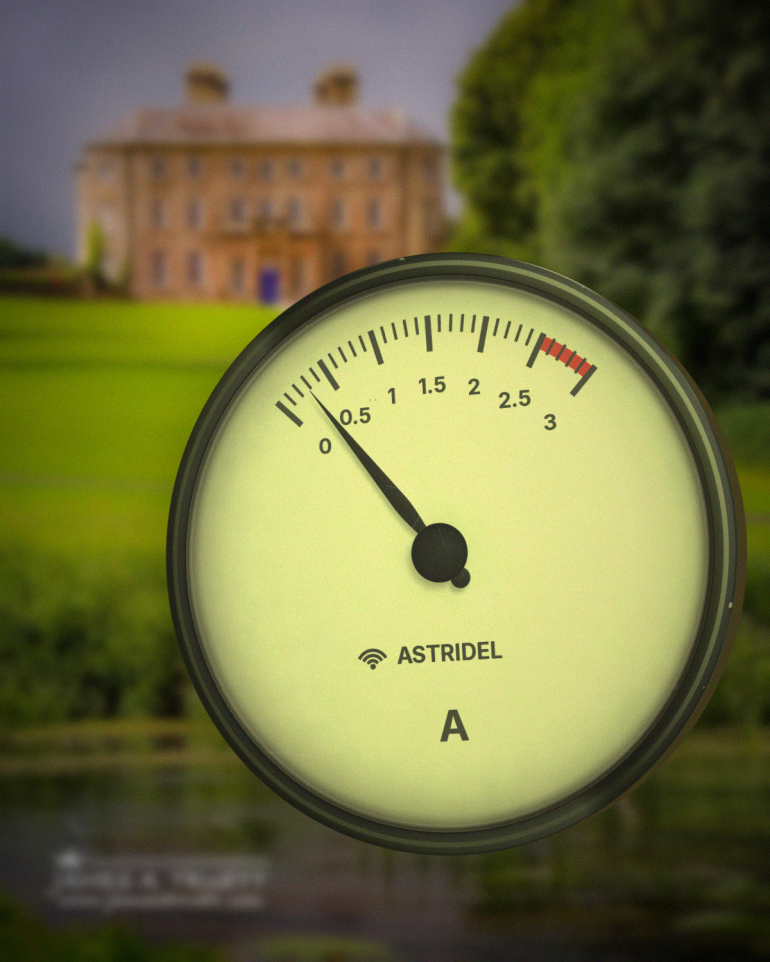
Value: 0.3A
